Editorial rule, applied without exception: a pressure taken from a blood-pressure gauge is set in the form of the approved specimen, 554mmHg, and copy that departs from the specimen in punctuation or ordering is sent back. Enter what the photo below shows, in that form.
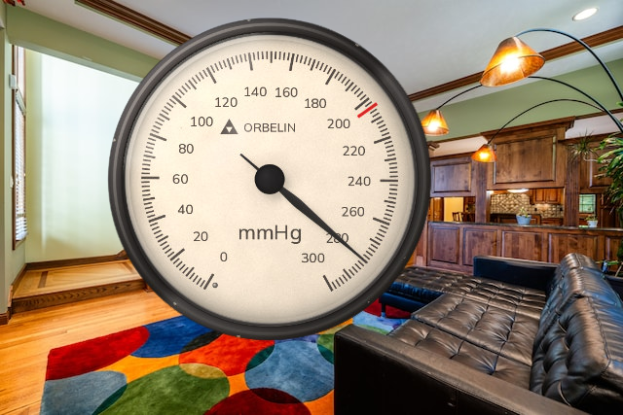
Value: 280mmHg
